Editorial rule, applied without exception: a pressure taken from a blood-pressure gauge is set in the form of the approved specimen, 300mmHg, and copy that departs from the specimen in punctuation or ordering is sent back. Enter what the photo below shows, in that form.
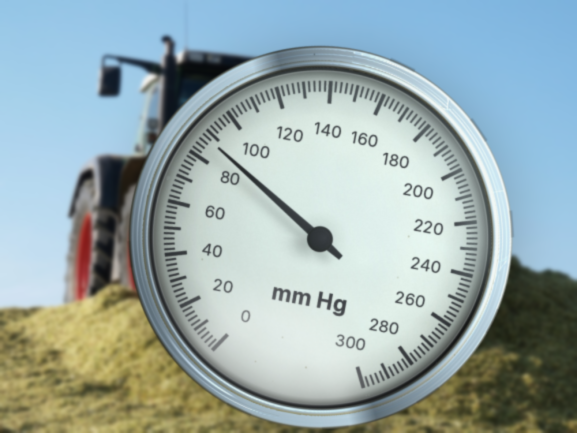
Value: 88mmHg
